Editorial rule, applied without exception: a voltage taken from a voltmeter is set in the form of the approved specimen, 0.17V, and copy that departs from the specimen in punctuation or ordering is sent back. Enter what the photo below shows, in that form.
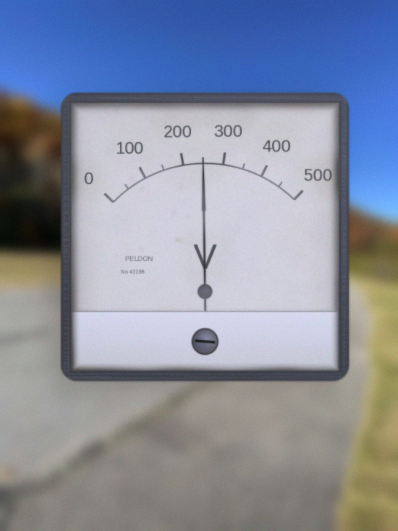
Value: 250V
